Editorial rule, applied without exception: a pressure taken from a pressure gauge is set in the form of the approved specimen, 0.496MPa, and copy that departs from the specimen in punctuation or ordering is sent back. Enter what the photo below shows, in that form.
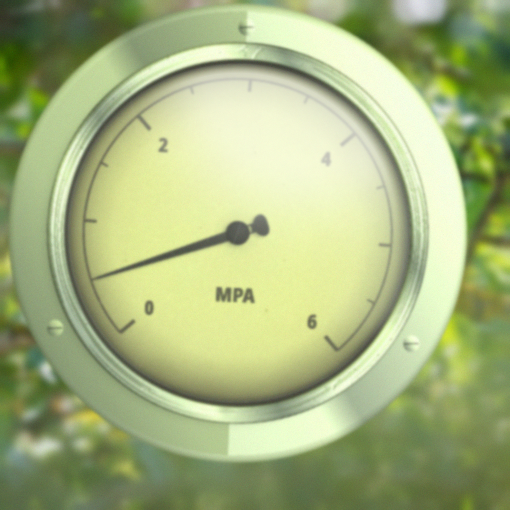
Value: 0.5MPa
